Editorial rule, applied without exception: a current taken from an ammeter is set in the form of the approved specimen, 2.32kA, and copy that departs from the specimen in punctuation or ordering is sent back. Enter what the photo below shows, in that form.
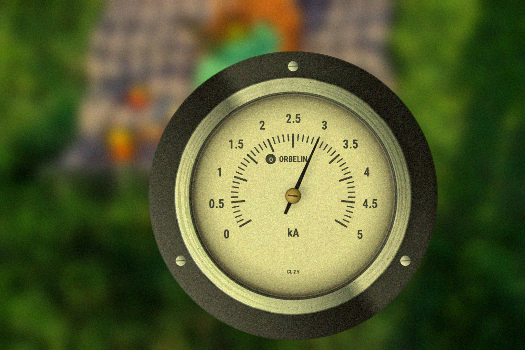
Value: 3kA
